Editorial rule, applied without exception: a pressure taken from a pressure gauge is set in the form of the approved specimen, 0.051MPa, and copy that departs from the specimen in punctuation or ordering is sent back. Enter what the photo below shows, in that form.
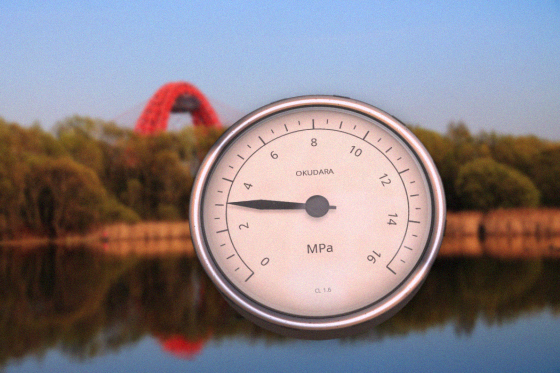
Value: 3MPa
